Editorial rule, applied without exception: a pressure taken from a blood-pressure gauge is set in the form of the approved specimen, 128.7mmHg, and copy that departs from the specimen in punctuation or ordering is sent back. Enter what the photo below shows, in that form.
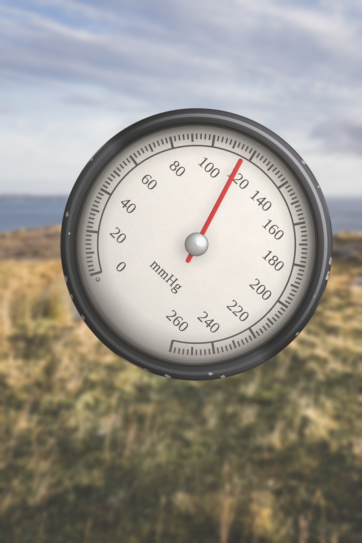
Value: 116mmHg
